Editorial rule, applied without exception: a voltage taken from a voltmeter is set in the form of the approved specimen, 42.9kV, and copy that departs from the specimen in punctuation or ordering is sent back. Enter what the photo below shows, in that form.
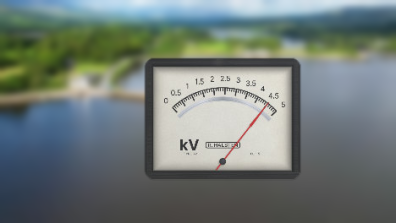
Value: 4.5kV
